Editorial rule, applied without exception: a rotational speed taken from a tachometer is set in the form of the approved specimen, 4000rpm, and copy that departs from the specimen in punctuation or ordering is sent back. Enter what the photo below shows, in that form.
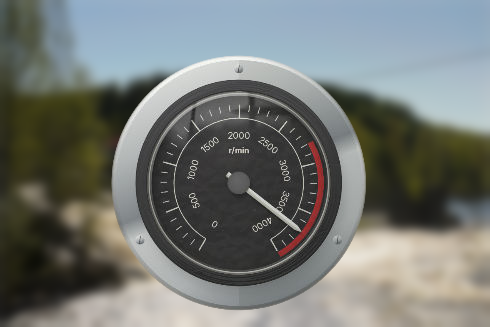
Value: 3700rpm
